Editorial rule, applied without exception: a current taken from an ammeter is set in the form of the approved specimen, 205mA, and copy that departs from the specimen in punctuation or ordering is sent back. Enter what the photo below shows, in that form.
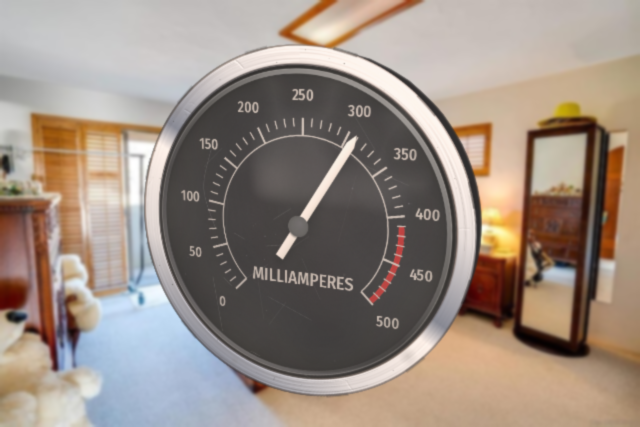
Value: 310mA
